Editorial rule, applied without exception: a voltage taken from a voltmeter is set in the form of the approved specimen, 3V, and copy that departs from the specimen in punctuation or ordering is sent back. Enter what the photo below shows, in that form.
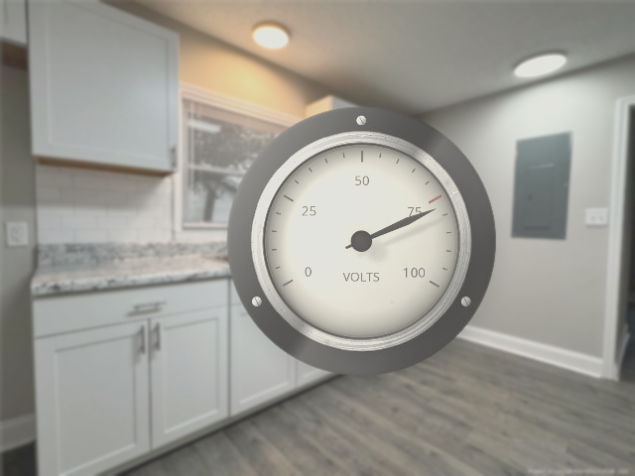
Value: 77.5V
